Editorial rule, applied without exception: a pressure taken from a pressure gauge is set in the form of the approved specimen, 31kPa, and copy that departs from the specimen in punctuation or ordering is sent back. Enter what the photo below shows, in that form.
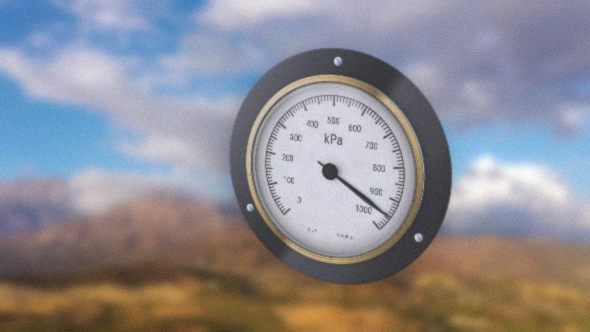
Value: 950kPa
